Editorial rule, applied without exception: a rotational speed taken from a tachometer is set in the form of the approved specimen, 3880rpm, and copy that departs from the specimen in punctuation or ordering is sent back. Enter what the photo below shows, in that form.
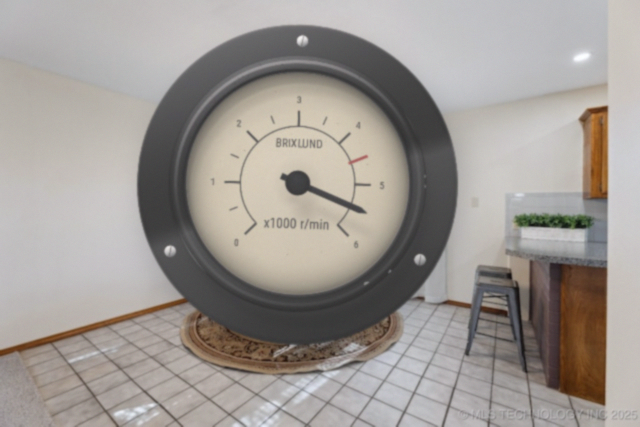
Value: 5500rpm
